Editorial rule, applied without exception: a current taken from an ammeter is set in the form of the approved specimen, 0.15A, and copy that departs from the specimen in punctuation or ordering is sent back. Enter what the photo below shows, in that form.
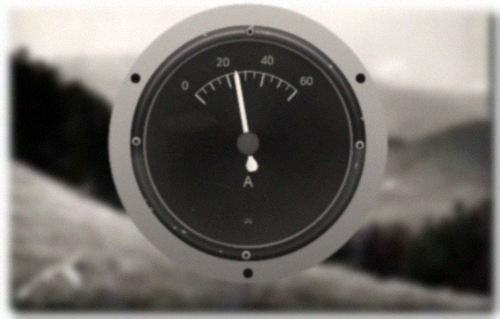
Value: 25A
